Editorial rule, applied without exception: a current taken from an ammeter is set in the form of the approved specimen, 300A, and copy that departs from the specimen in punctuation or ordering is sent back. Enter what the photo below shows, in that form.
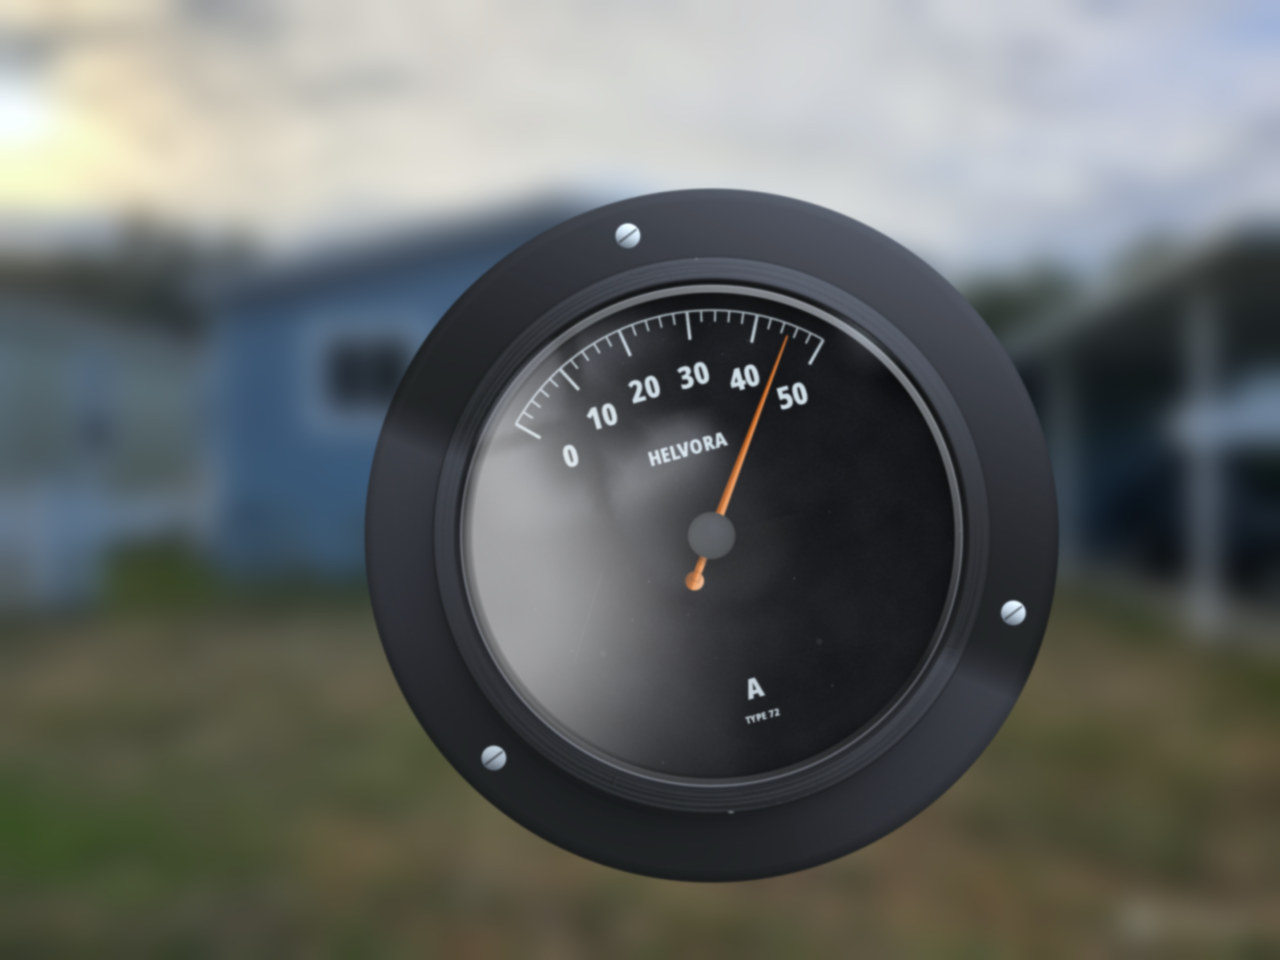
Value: 45A
